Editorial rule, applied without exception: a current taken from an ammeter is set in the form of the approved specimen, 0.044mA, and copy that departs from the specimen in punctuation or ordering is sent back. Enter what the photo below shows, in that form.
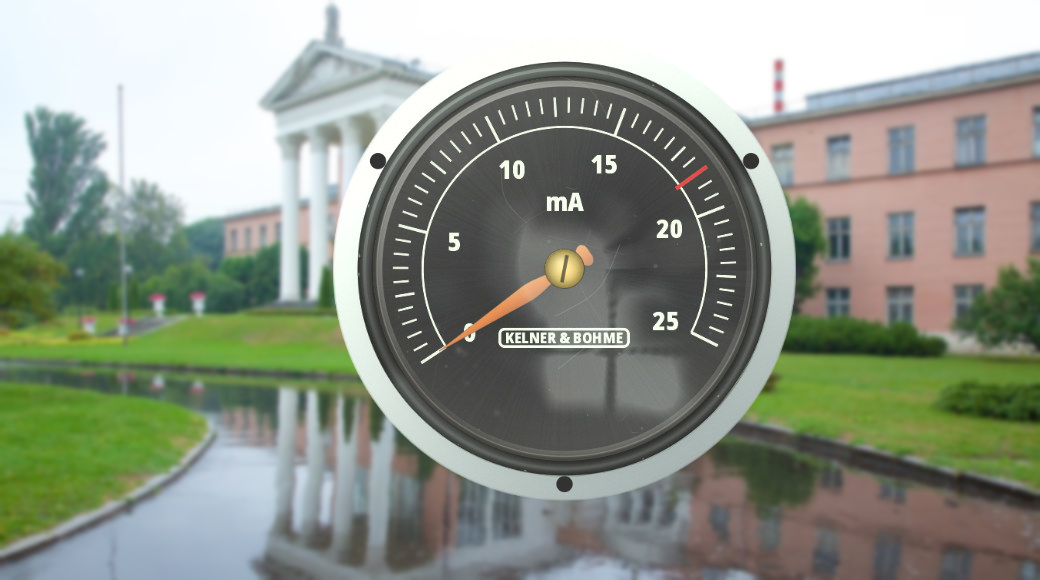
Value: 0mA
